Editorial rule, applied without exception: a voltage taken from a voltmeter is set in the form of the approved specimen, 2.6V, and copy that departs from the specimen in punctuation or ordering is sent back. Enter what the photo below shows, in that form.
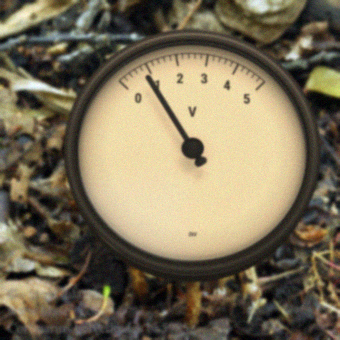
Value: 0.8V
